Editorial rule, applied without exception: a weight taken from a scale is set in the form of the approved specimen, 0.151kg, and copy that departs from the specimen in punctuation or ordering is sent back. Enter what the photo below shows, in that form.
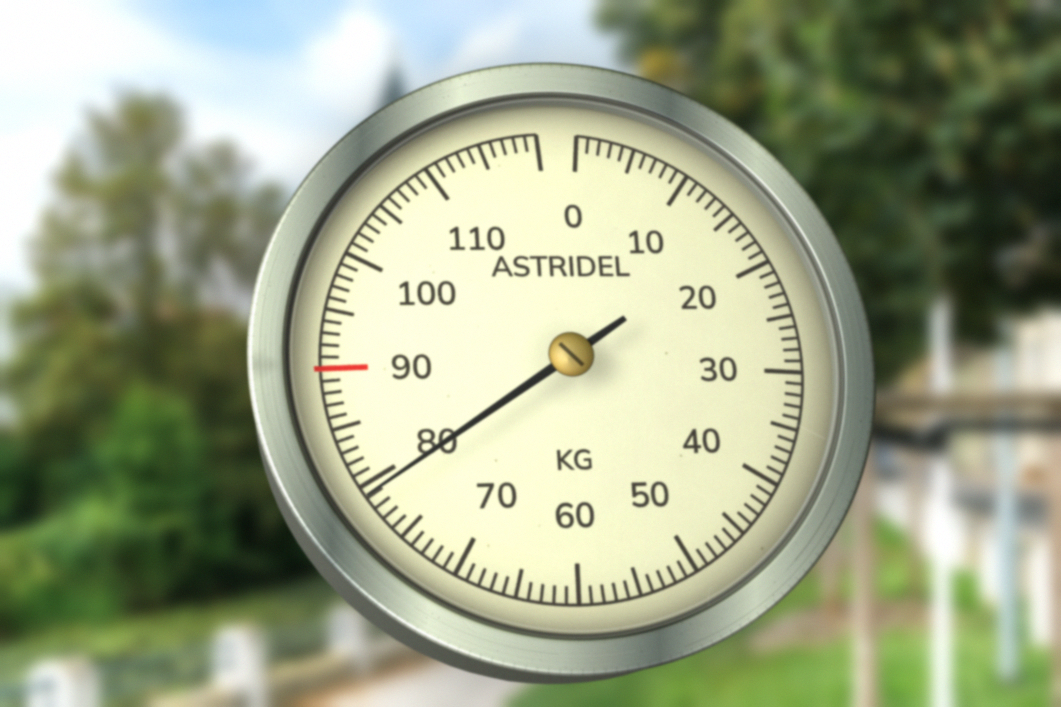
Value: 79kg
